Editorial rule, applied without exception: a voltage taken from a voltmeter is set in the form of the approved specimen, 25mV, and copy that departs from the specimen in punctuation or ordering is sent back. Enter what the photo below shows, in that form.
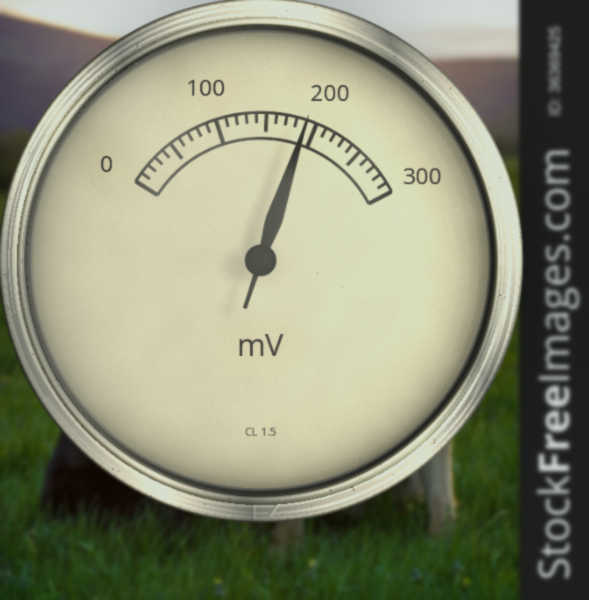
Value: 190mV
